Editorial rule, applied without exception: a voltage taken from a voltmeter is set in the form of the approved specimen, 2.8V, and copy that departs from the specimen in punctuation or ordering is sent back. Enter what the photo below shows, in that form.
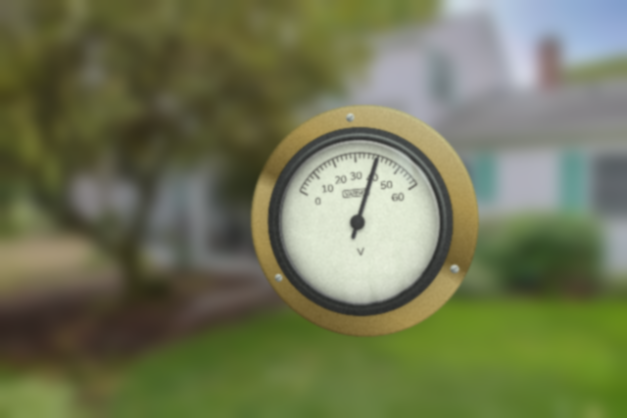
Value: 40V
